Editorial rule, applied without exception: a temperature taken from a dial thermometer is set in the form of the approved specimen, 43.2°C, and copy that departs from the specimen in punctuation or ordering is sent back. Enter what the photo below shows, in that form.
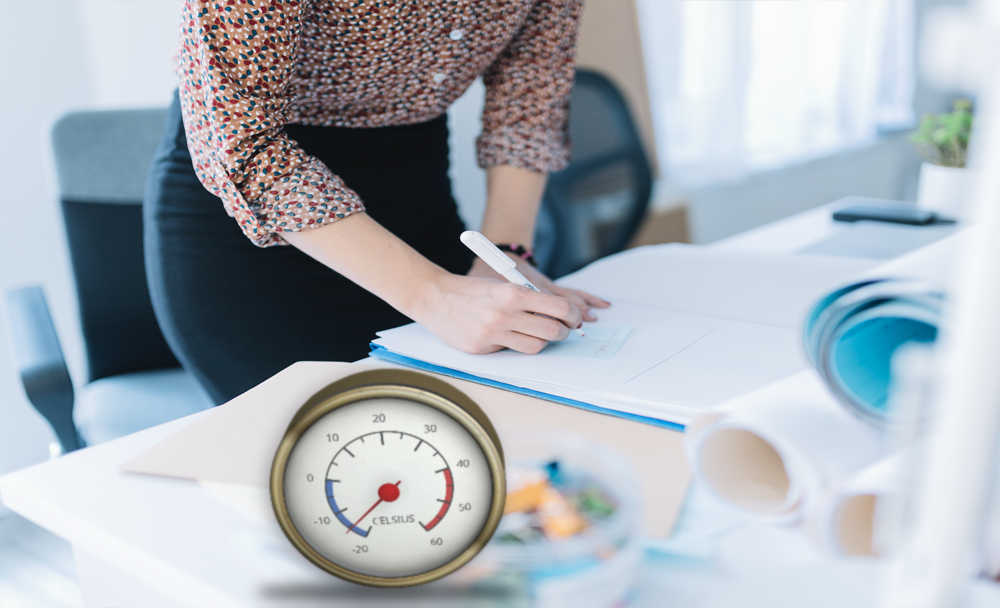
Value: -15°C
